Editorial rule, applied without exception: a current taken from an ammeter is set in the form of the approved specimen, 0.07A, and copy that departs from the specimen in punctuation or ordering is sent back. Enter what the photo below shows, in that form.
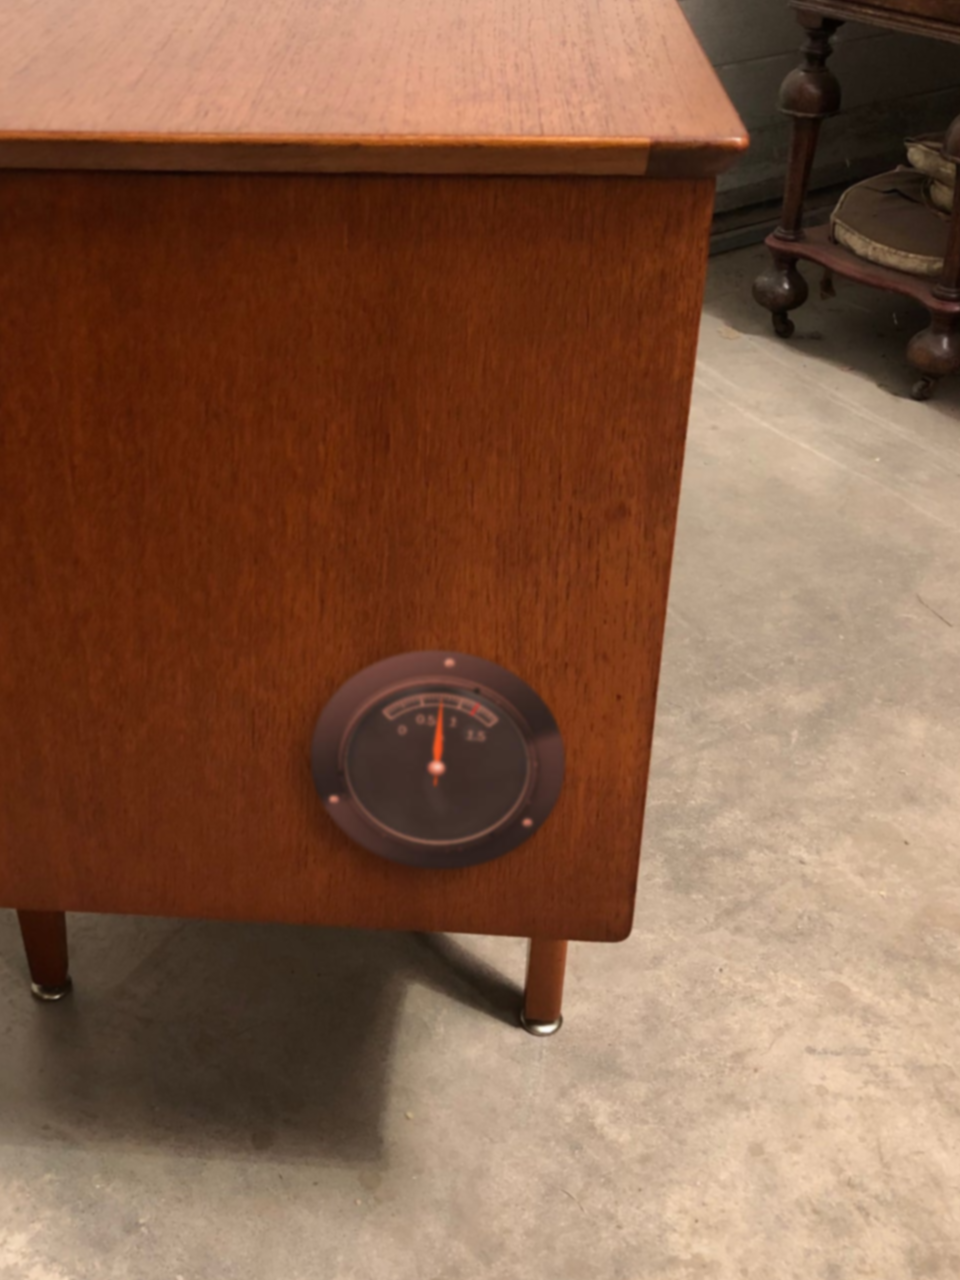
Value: 0.75A
